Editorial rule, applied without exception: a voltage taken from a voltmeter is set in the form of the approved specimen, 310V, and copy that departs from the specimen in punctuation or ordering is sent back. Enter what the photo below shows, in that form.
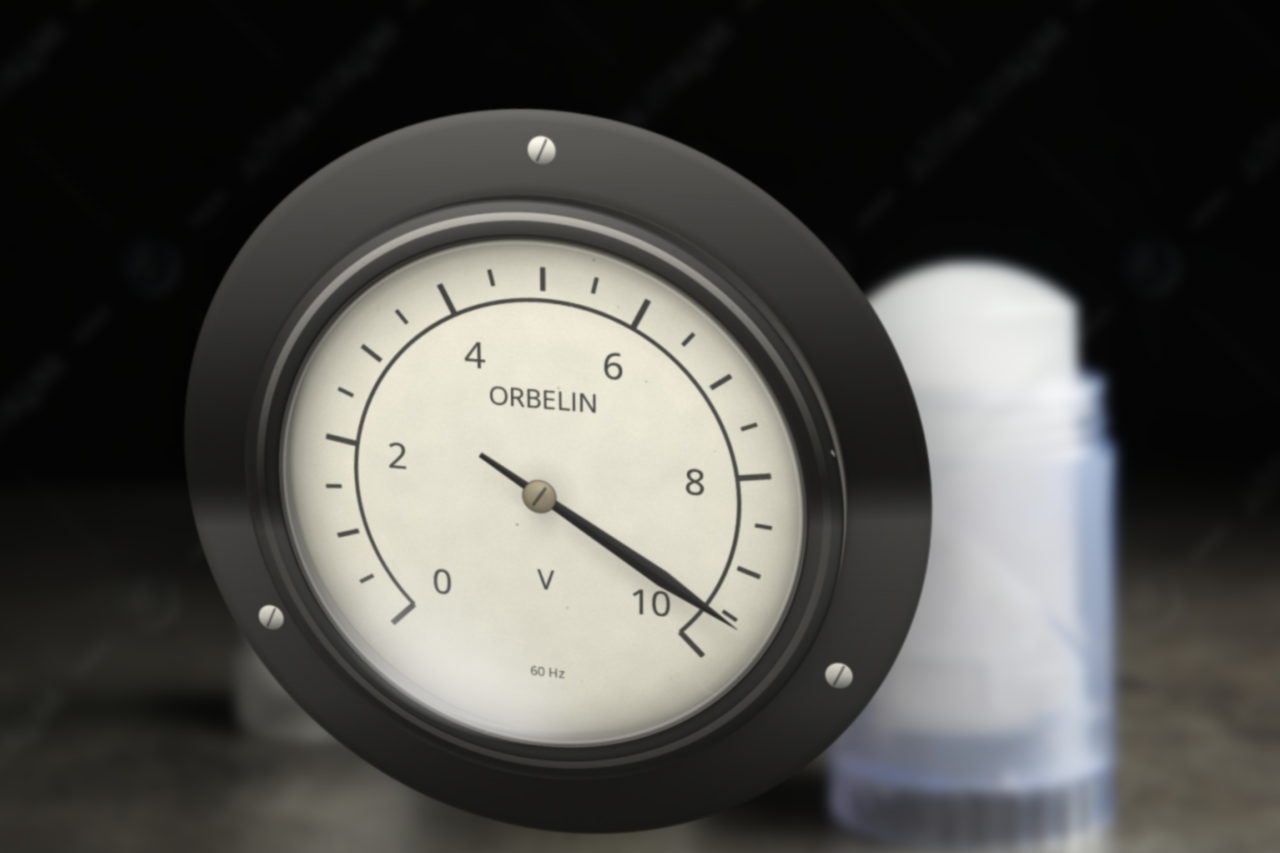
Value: 9.5V
